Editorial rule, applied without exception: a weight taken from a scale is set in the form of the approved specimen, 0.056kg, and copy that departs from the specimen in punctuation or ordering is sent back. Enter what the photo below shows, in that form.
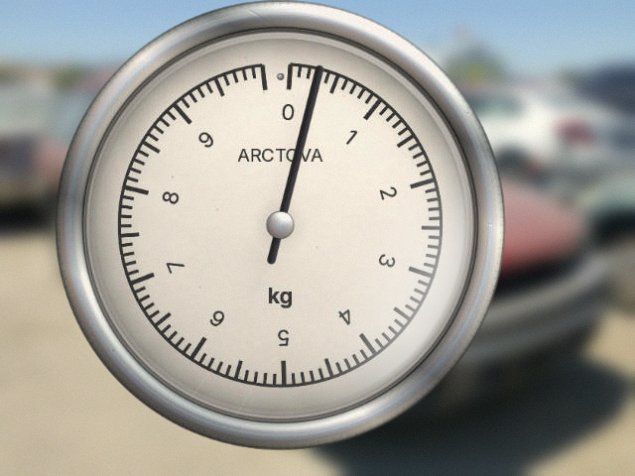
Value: 0.3kg
